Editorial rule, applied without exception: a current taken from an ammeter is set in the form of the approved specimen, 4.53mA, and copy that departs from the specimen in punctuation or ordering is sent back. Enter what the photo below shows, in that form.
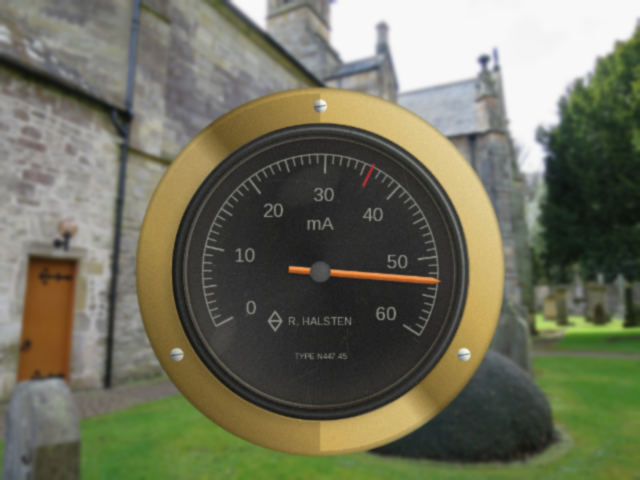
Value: 53mA
